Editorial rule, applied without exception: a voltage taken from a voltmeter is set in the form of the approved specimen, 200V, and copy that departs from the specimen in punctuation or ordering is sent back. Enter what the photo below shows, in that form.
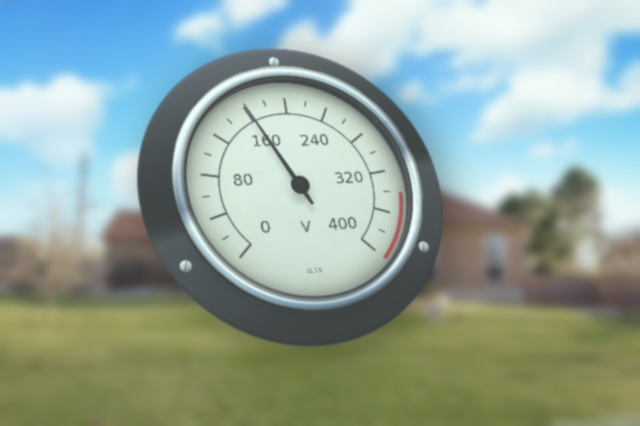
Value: 160V
